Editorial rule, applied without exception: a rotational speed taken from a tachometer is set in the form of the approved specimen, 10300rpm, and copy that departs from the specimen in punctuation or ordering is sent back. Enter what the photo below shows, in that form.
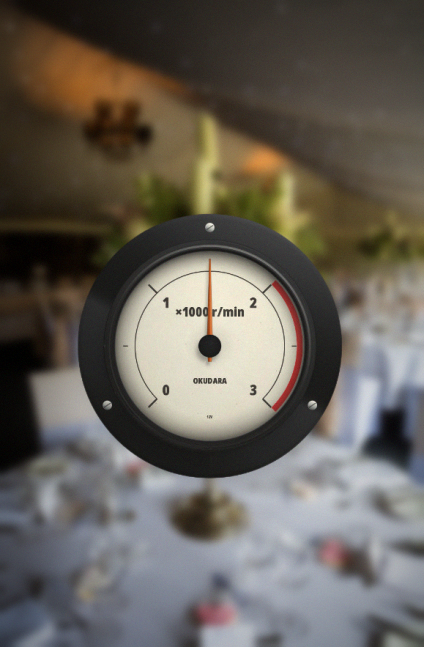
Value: 1500rpm
